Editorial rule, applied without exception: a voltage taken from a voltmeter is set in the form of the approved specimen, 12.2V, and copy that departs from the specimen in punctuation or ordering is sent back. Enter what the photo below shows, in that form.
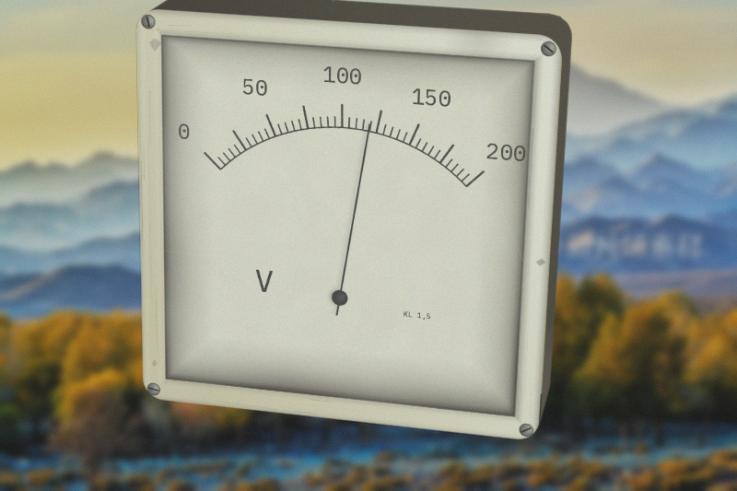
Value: 120V
